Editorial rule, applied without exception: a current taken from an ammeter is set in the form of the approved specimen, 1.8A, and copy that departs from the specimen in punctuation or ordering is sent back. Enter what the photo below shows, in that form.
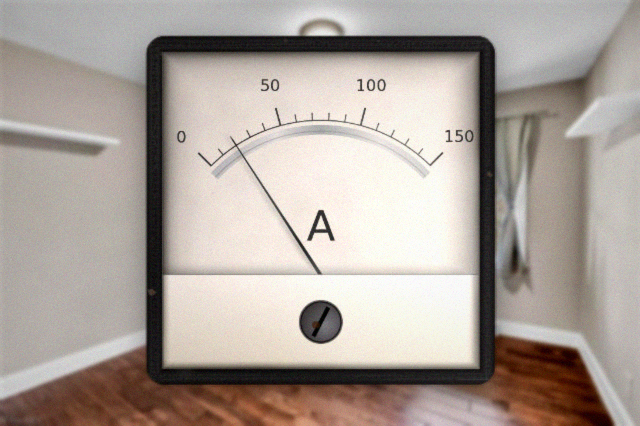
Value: 20A
